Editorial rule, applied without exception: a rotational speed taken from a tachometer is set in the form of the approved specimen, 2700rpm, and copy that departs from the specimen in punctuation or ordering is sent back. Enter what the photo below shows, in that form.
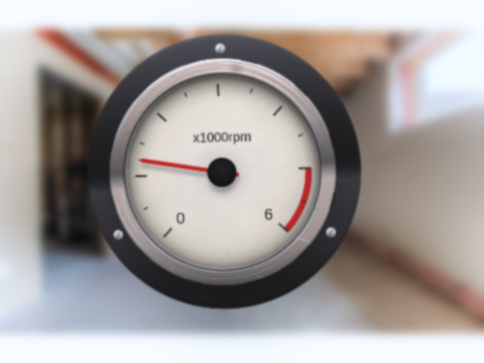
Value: 1250rpm
